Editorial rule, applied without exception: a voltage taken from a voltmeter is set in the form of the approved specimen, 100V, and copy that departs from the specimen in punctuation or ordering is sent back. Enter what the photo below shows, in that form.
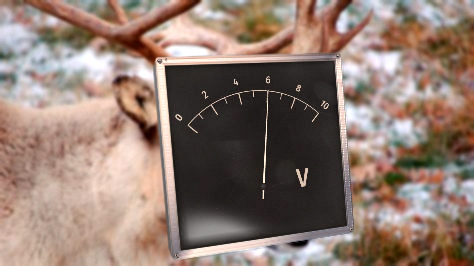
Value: 6V
